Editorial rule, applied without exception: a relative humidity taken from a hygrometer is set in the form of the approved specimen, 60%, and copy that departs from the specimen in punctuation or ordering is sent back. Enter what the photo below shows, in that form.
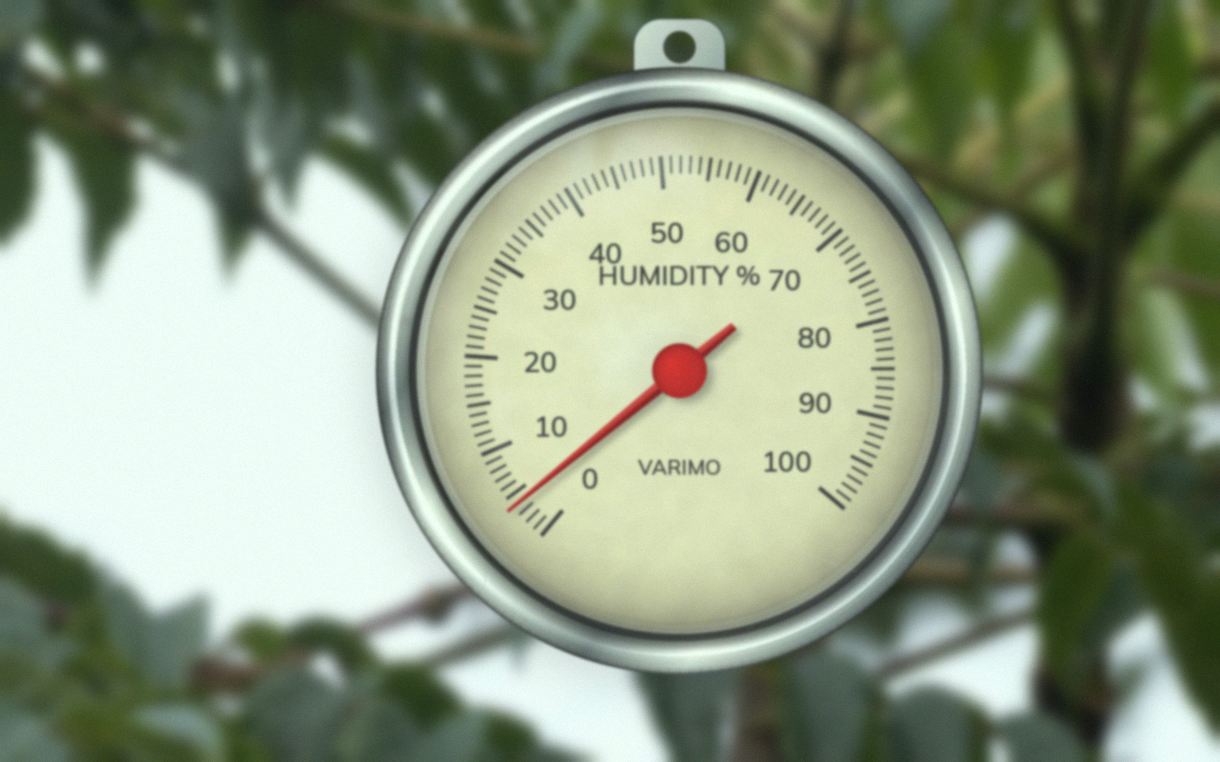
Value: 4%
